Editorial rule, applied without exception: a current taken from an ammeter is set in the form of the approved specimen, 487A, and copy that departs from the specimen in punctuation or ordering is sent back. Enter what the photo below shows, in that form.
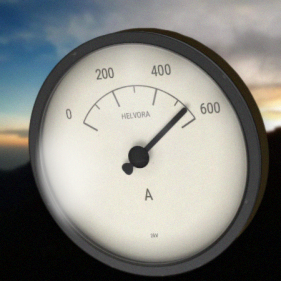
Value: 550A
